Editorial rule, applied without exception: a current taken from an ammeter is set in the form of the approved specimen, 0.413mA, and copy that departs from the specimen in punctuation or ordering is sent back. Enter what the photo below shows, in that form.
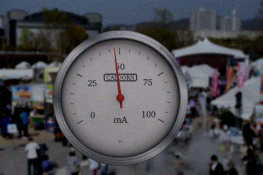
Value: 47.5mA
